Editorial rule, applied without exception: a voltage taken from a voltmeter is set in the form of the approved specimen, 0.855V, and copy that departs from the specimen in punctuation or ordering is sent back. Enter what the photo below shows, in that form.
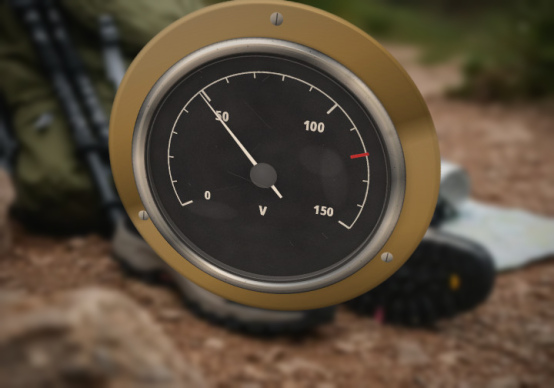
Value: 50V
